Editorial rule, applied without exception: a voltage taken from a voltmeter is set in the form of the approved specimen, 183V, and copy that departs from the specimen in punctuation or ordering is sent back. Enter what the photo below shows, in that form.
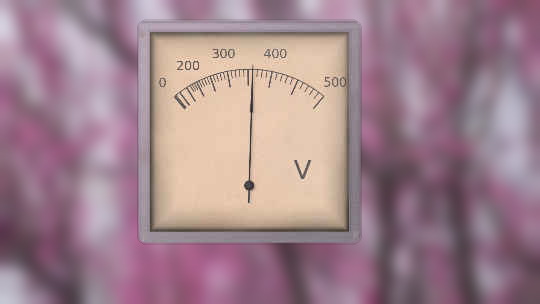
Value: 360V
